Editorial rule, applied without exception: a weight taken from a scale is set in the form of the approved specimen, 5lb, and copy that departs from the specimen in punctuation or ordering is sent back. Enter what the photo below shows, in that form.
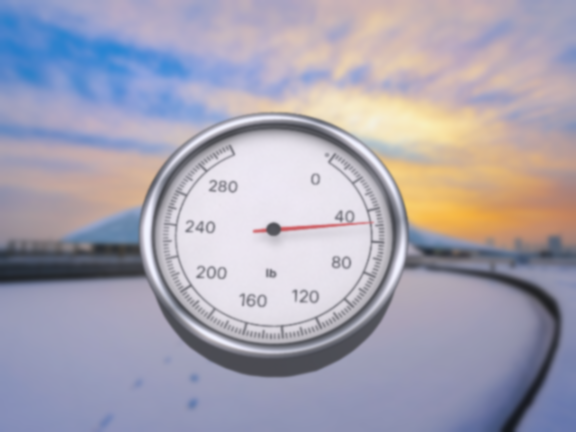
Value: 50lb
